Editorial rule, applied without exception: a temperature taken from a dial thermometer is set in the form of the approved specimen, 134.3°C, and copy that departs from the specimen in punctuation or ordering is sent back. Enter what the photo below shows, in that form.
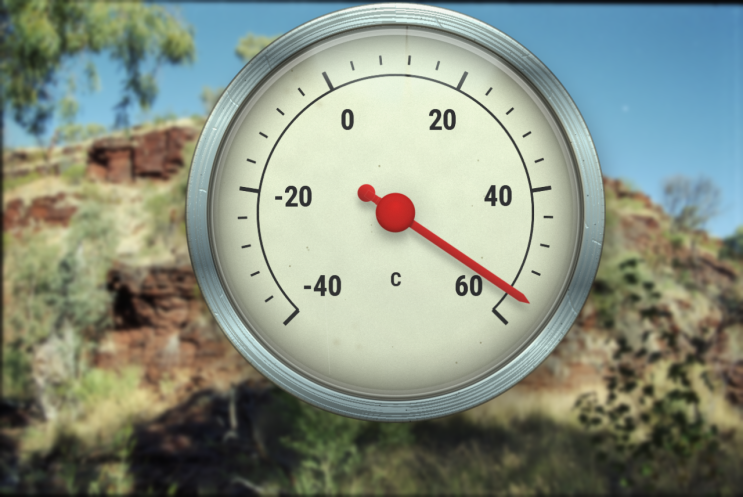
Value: 56°C
